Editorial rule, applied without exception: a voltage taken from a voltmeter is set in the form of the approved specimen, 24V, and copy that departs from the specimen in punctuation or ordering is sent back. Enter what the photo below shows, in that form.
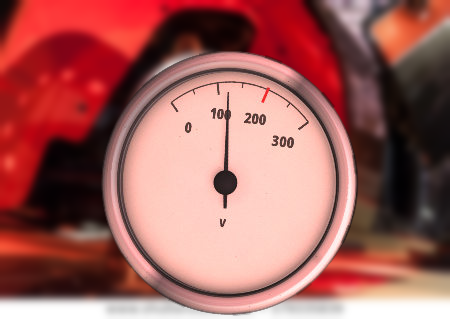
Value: 125V
